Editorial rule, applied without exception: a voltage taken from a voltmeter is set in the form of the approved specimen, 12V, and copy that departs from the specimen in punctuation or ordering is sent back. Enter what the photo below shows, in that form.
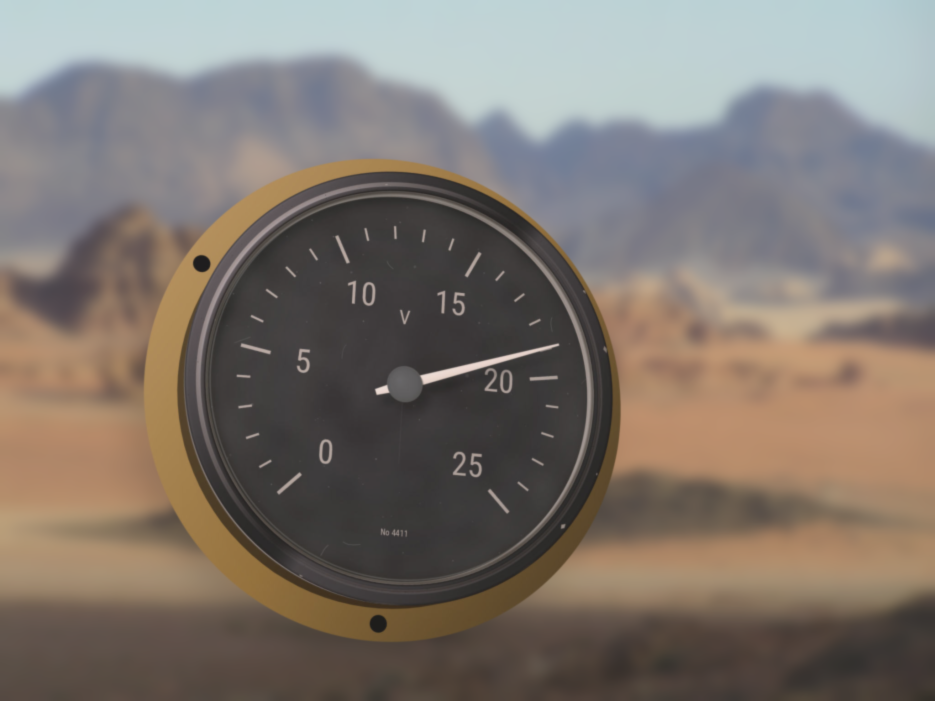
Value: 19V
